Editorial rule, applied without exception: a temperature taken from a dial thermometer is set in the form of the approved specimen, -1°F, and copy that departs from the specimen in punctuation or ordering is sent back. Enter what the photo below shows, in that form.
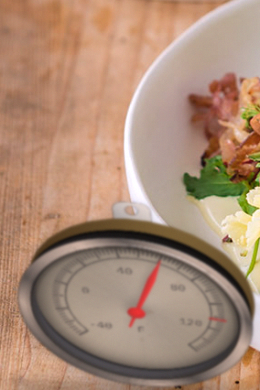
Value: 60°F
